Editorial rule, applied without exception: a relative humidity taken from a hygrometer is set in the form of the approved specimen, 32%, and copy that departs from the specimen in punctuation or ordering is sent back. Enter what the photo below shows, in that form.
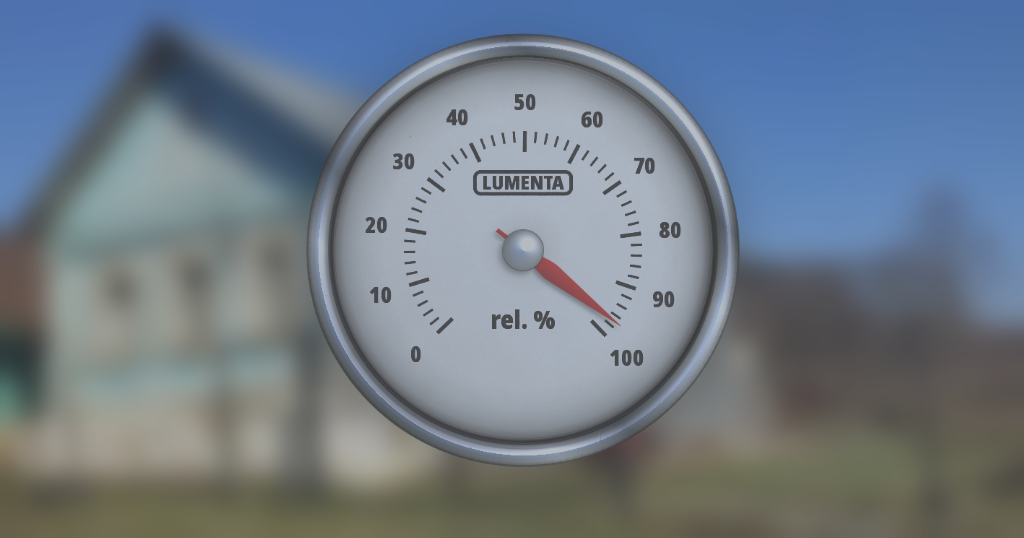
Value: 97%
